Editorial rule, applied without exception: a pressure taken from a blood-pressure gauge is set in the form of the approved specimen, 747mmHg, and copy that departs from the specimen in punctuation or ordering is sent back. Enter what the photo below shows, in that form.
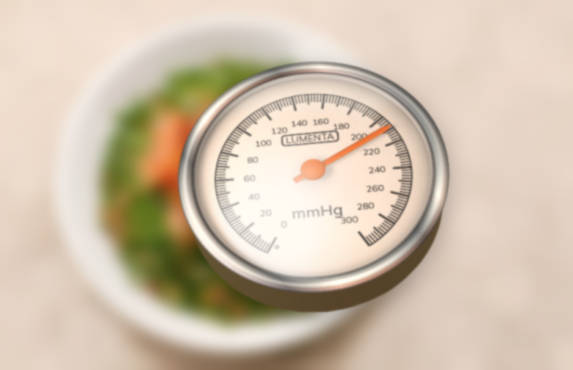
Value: 210mmHg
